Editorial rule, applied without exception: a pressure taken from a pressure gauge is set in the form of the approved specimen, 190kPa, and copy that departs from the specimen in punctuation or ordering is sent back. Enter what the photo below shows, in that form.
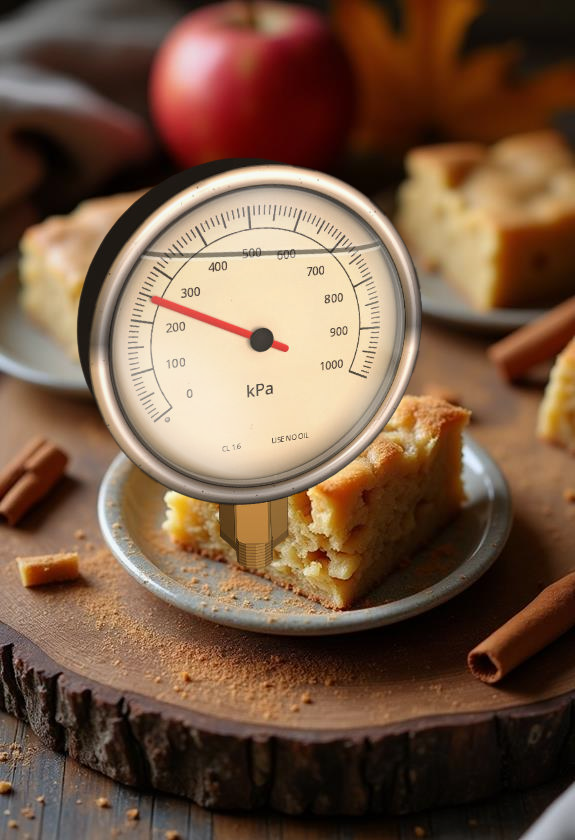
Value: 250kPa
